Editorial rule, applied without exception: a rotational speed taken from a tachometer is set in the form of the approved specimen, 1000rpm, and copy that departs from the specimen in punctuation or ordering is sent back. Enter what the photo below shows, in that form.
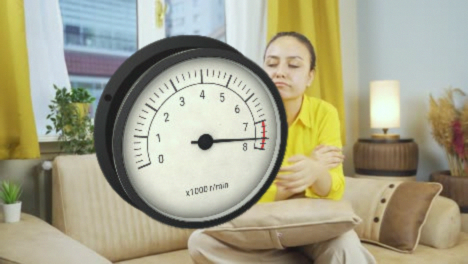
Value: 7600rpm
